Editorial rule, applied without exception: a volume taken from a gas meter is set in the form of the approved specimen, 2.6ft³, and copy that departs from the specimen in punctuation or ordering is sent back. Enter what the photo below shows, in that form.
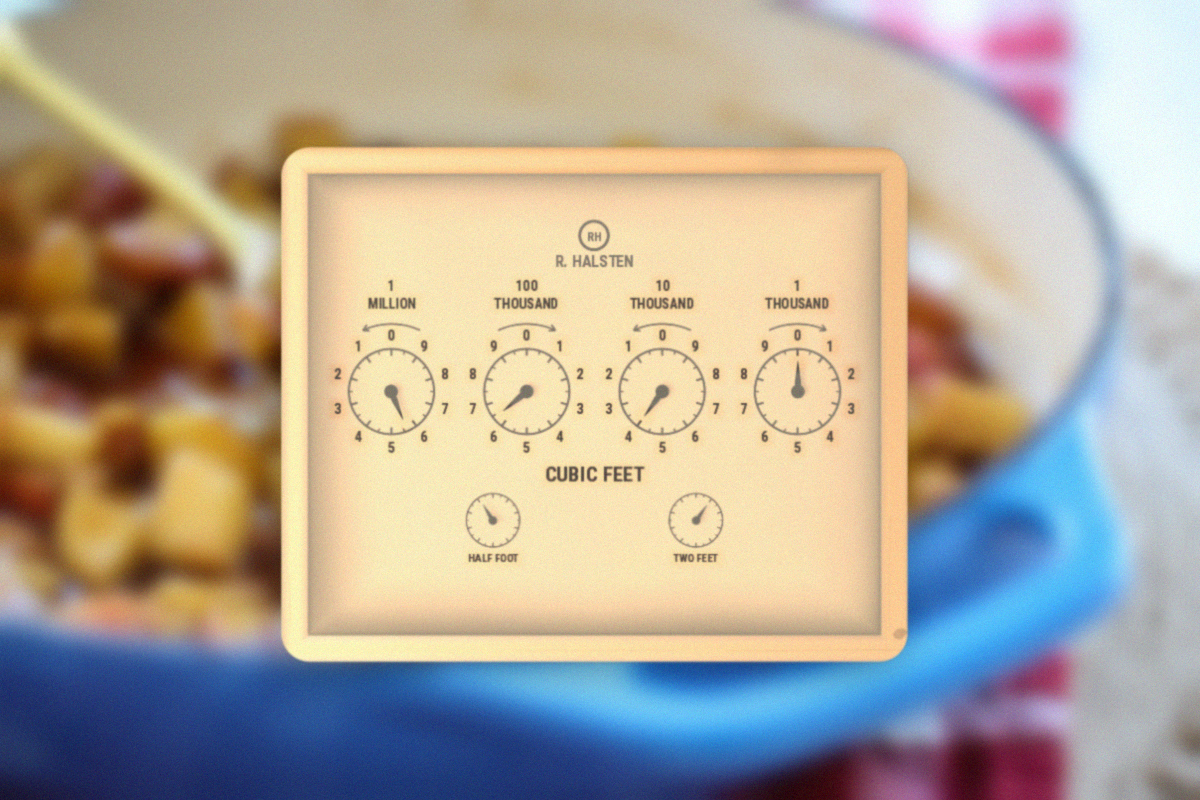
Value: 564000ft³
